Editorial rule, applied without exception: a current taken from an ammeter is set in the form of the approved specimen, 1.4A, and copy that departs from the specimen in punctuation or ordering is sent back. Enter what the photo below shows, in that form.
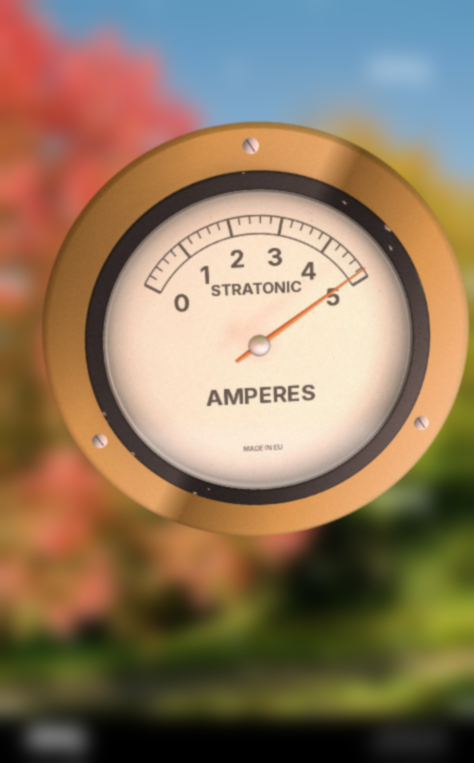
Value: 4.8A
